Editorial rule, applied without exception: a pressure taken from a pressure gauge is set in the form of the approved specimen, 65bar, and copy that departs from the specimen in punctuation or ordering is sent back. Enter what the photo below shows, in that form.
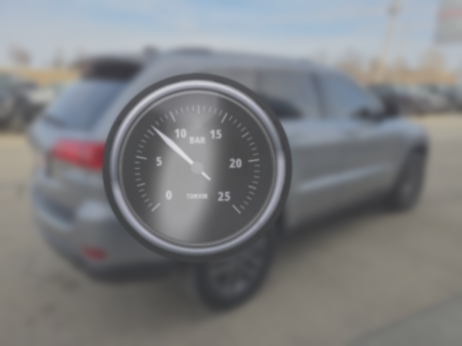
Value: 8bar
